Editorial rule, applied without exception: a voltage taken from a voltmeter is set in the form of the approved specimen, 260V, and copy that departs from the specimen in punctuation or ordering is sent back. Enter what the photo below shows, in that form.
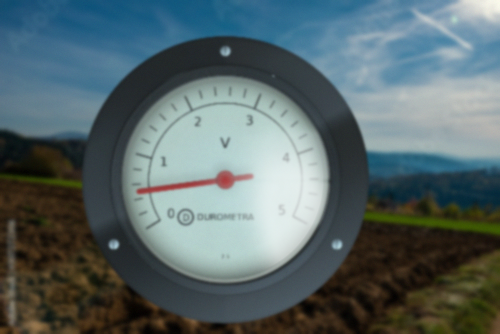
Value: 0.5V
